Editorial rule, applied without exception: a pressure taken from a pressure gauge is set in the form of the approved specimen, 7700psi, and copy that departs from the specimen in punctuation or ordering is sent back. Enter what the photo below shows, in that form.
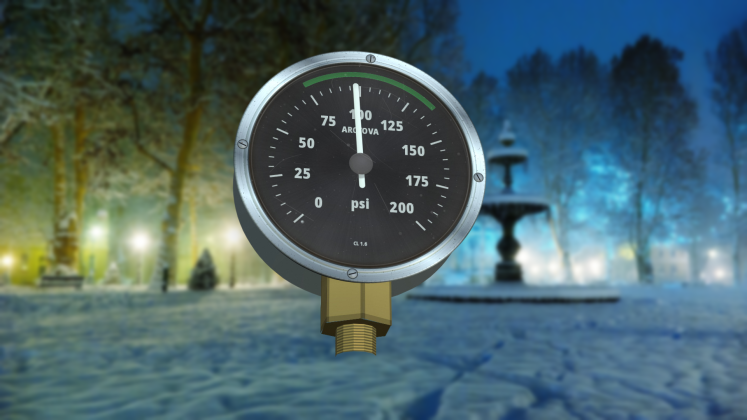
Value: 97.5psi
